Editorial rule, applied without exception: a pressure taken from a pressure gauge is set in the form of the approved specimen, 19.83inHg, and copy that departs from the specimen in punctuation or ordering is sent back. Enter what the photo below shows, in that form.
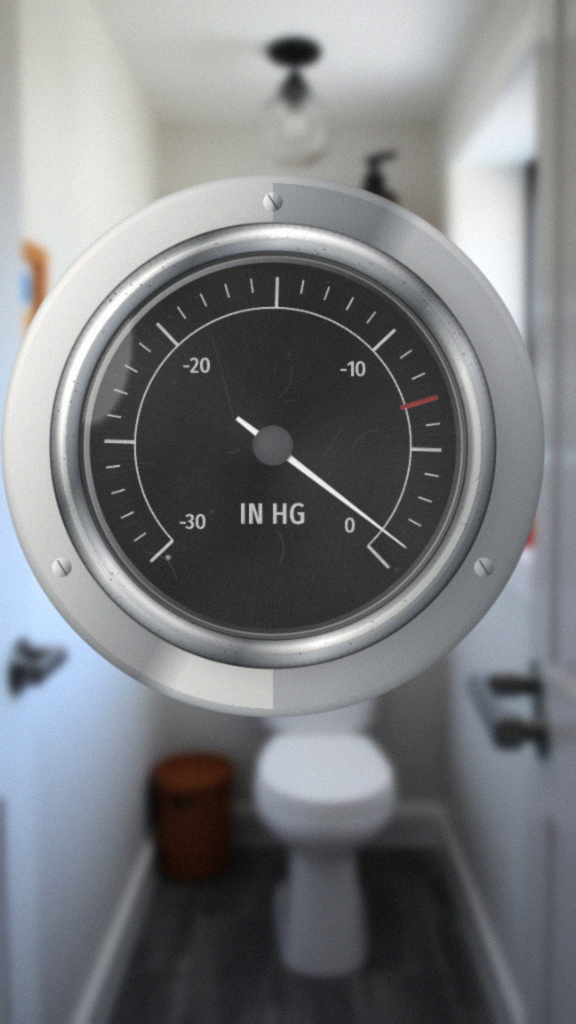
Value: -1inHg
